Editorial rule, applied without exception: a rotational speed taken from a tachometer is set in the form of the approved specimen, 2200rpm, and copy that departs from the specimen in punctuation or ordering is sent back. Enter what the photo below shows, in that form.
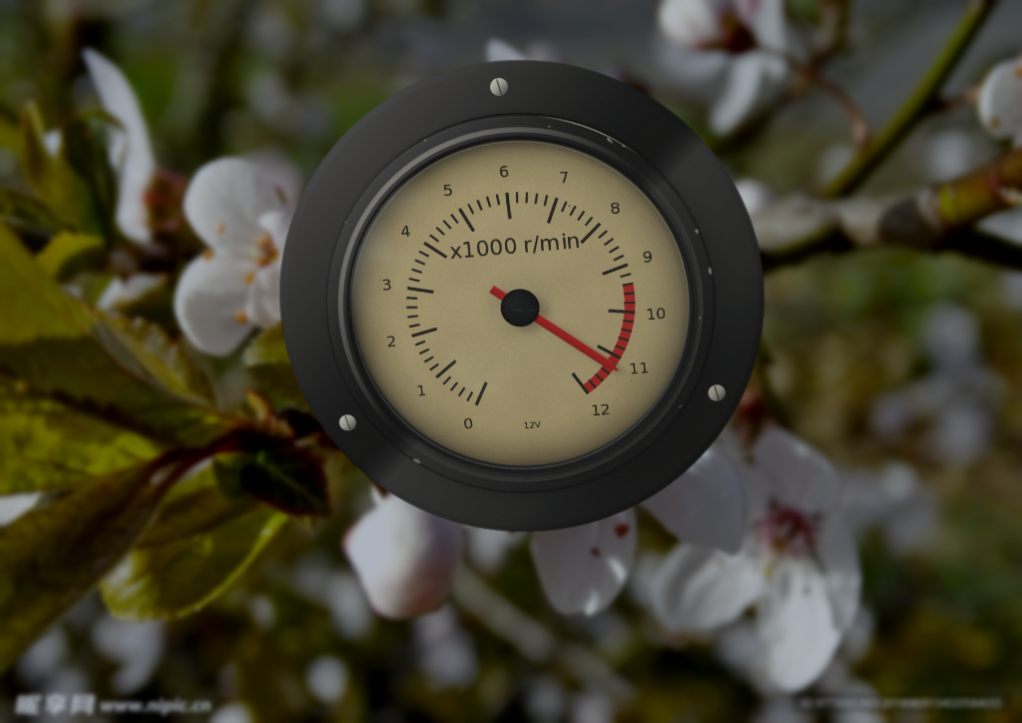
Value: 11200rpm
